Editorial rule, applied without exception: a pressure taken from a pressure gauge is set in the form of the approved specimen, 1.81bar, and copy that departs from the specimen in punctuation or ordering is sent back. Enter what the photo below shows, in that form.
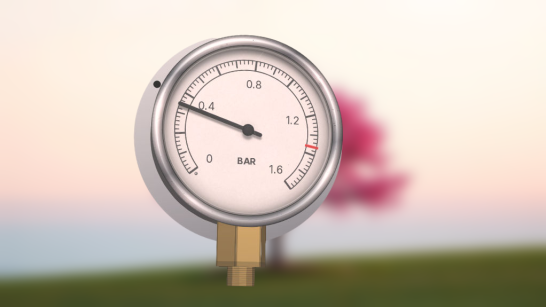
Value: 0.34bar
